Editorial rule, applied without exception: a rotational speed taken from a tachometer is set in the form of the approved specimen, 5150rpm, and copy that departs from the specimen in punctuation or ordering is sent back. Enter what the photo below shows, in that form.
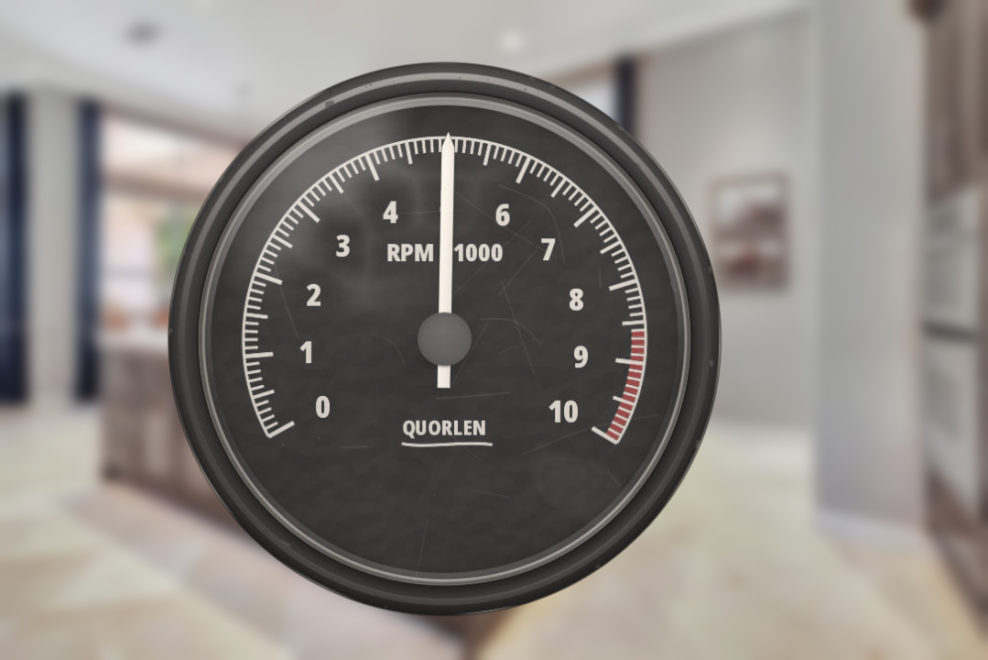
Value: 5000rpm
